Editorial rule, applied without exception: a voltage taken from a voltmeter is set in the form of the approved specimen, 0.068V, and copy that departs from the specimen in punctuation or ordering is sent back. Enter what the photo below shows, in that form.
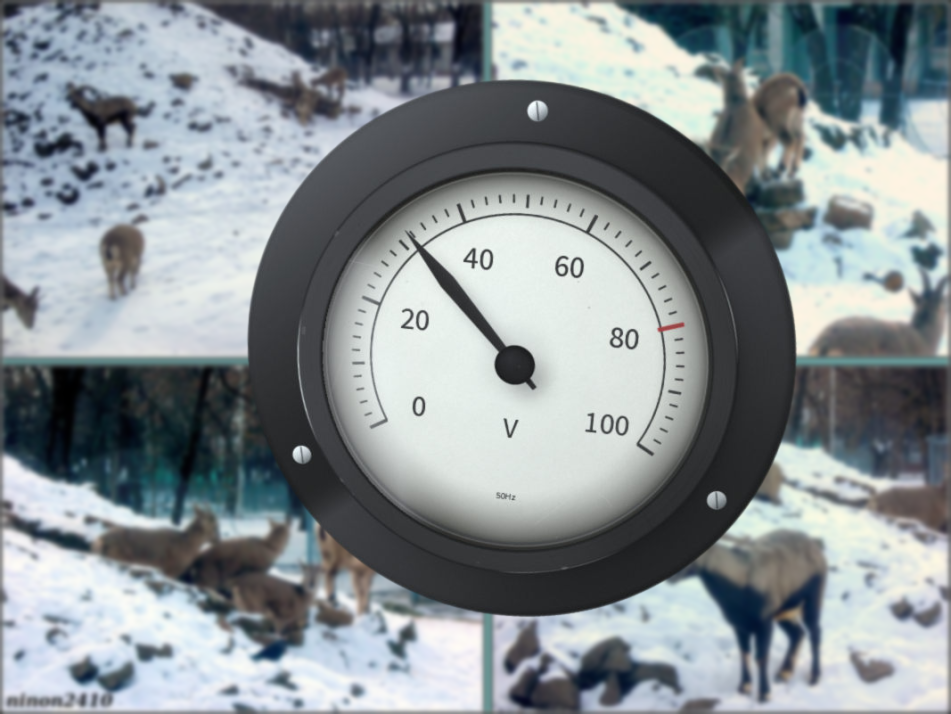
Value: 32V
